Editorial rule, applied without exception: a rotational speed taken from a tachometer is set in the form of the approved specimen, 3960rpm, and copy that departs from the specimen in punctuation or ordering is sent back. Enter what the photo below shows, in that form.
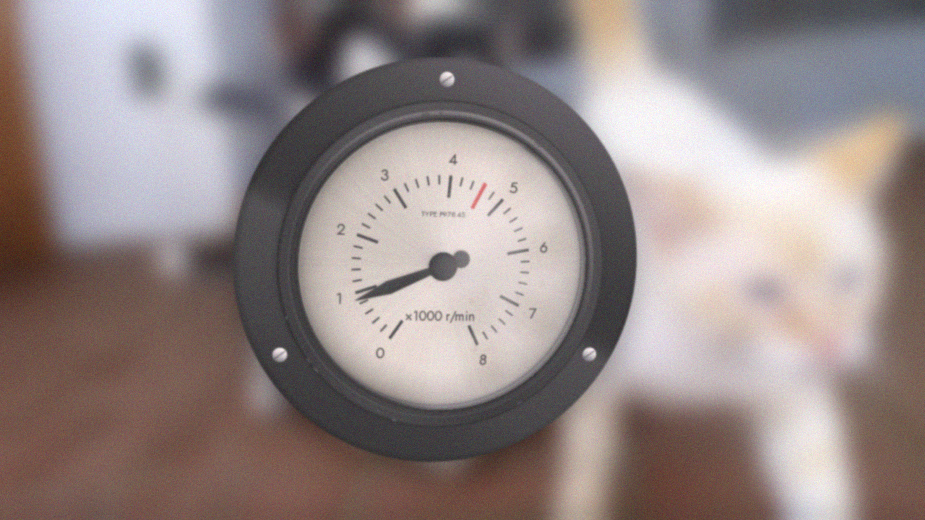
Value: 900rpm
